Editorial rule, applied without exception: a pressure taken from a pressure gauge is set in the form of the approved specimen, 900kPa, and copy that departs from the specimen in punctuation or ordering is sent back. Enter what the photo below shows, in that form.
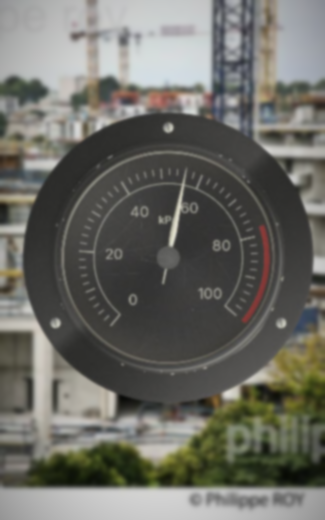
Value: 56kPa
